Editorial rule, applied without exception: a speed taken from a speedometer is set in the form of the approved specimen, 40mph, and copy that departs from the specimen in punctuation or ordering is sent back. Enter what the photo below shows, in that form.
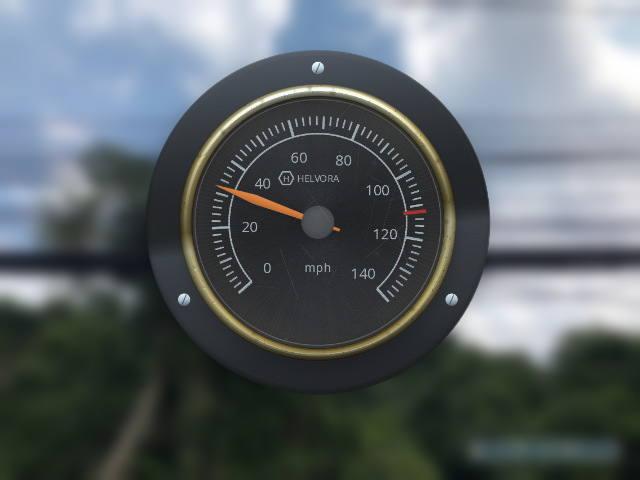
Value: 32mph
